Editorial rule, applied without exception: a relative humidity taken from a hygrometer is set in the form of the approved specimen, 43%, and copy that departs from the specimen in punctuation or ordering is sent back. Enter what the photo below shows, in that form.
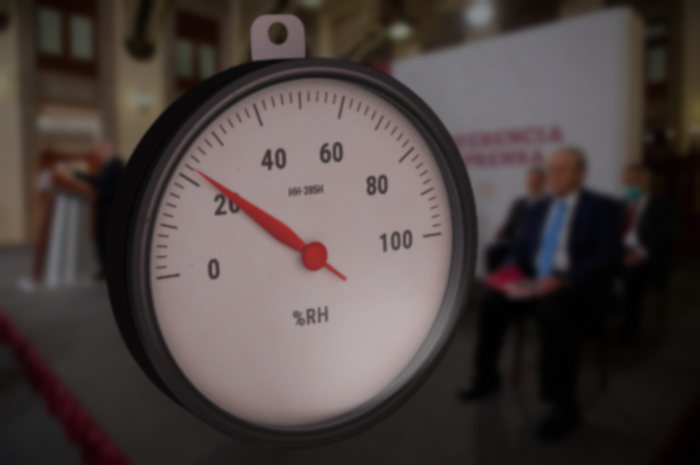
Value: 22%
